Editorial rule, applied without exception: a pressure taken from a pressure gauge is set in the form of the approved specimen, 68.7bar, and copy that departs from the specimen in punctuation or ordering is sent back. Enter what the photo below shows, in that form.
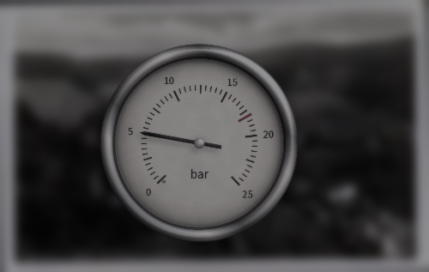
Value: 5bar
